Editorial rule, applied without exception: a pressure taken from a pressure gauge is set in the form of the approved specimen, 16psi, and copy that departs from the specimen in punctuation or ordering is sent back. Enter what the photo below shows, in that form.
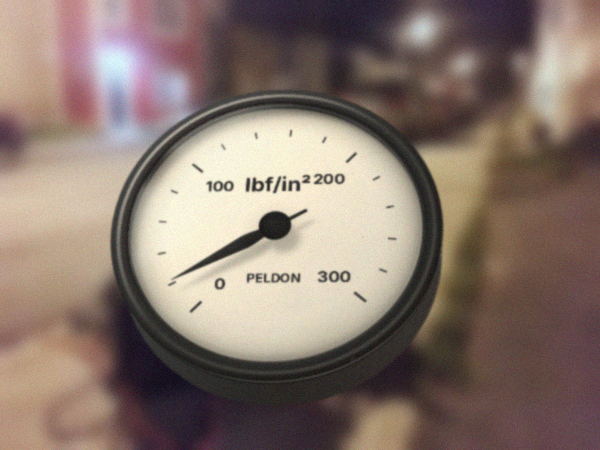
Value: 20psi
